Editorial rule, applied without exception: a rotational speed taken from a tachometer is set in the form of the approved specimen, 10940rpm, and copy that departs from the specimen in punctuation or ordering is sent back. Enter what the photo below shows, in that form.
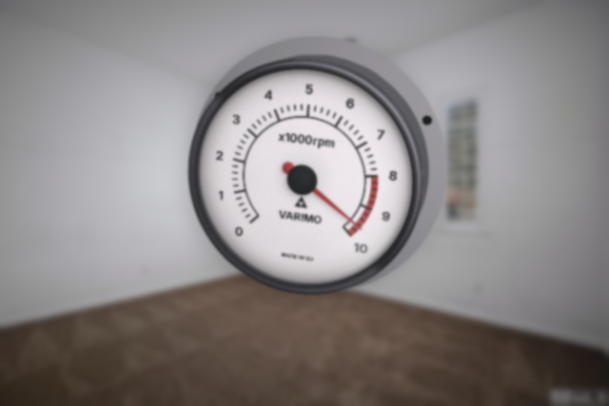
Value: 9600rpm
